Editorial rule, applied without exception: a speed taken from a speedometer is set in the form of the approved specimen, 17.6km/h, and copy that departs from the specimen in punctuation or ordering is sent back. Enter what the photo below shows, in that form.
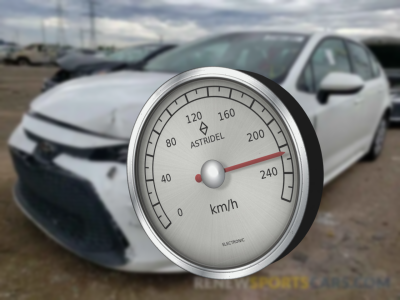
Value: 225km/h
